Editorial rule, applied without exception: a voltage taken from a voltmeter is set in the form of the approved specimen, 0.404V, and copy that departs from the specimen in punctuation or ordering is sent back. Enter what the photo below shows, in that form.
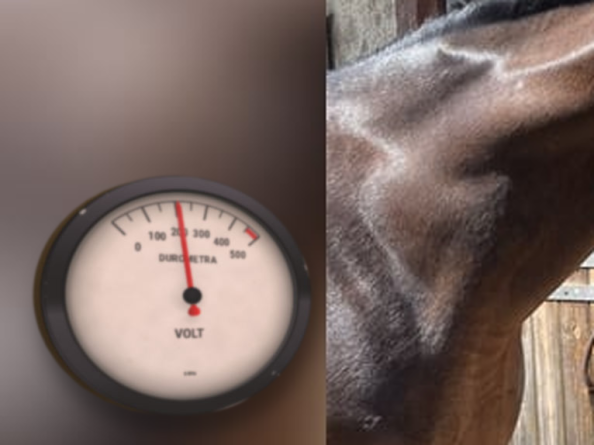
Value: 200V
